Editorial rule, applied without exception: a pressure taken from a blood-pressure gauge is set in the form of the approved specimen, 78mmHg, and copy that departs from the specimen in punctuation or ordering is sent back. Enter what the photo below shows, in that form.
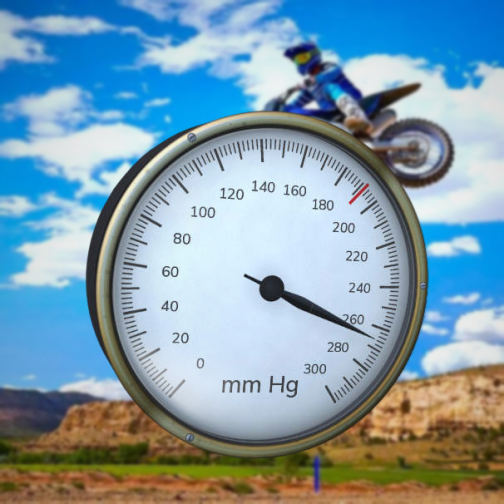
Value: 266mmHg
